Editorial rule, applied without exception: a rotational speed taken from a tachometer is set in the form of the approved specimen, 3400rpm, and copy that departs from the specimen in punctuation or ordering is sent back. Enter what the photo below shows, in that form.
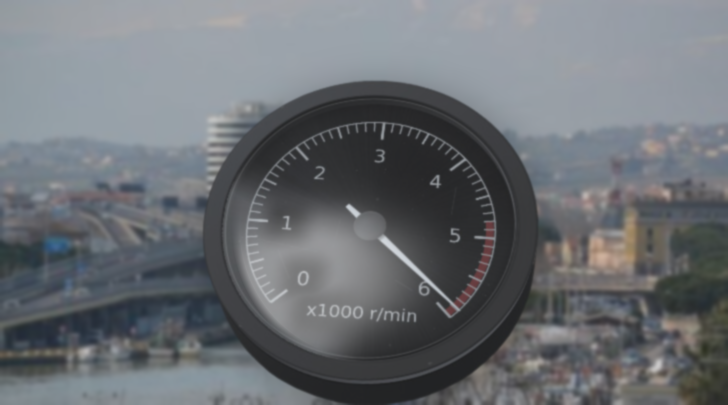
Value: 5900rpm
